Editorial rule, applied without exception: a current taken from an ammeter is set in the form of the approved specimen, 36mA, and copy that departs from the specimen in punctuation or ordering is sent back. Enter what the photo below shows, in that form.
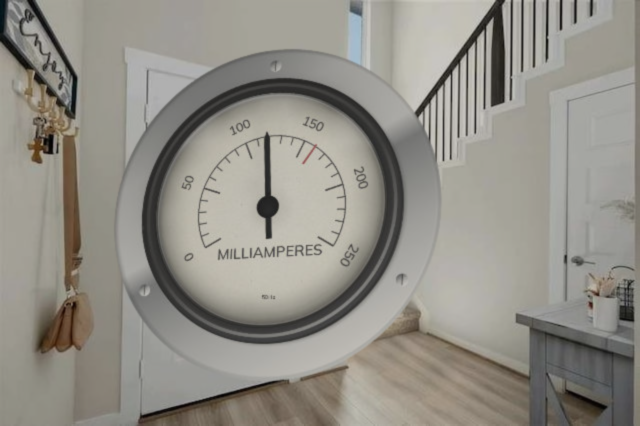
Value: 120mA
